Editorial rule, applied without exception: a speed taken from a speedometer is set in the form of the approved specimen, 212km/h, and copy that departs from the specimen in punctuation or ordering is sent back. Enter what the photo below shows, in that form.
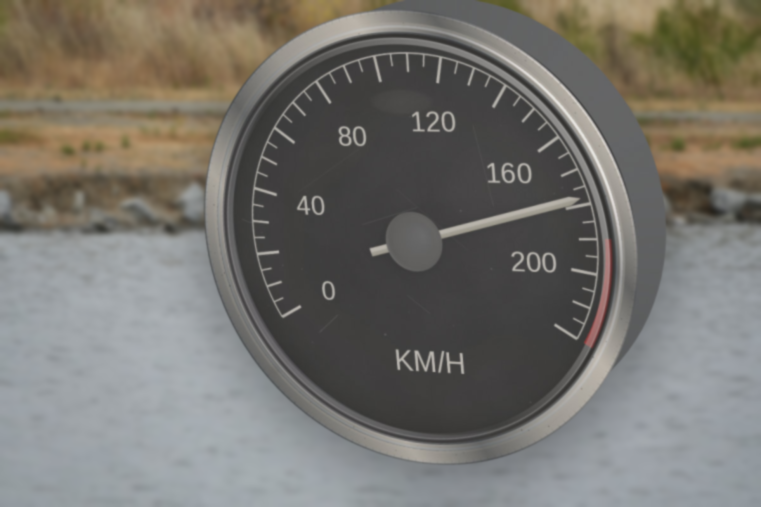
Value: 177.5km/h
